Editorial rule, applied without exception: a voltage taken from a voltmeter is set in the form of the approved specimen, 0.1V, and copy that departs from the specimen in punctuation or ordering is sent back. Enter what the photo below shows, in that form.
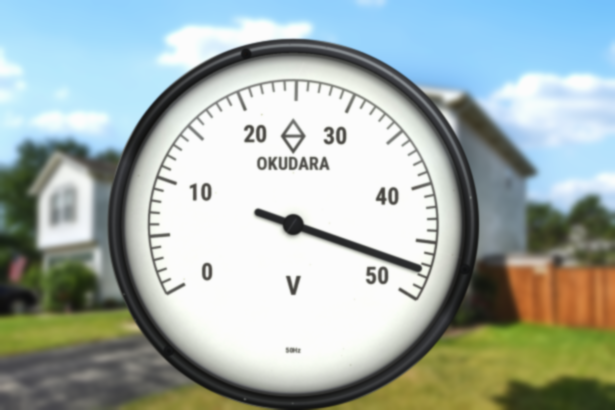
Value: 47.5V
